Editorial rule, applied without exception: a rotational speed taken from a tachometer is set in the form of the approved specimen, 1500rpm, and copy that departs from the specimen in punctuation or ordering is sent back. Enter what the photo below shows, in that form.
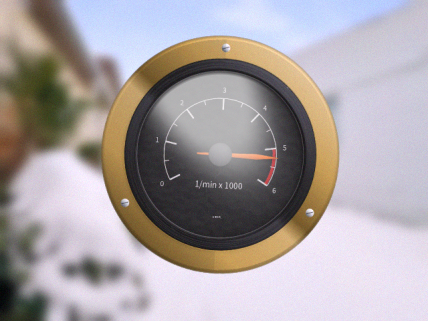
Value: 5250rpm
